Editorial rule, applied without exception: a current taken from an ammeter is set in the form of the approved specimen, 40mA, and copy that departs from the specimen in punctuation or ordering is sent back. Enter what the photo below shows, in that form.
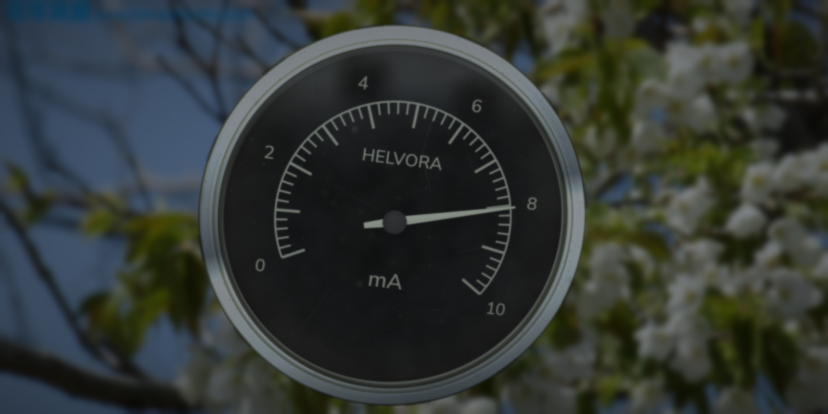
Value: 8mA
